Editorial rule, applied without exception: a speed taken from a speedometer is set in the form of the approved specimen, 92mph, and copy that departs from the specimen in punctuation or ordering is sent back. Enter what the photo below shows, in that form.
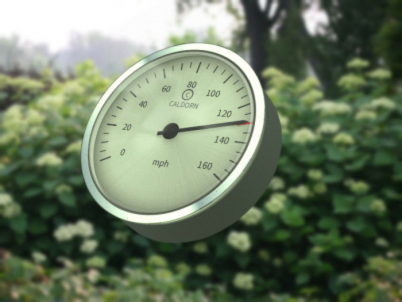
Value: 130mph
